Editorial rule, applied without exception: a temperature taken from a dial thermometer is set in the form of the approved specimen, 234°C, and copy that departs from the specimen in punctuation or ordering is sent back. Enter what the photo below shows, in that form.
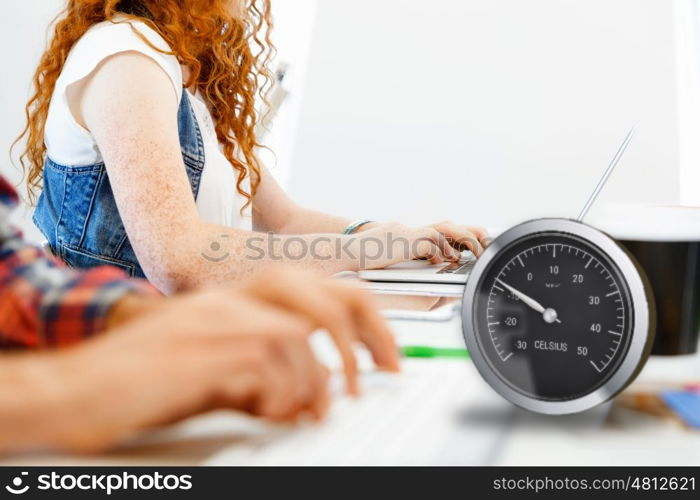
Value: -8°C
